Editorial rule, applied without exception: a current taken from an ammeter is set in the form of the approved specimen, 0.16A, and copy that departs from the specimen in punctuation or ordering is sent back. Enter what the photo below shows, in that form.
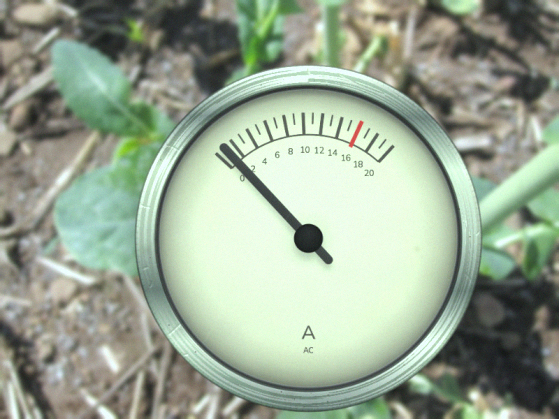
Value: 1A
